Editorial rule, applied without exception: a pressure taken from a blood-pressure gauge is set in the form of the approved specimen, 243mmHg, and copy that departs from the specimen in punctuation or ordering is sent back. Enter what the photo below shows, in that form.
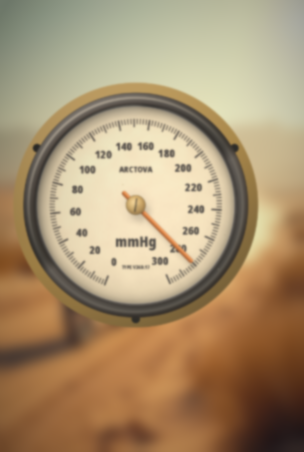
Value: 280mmHg
